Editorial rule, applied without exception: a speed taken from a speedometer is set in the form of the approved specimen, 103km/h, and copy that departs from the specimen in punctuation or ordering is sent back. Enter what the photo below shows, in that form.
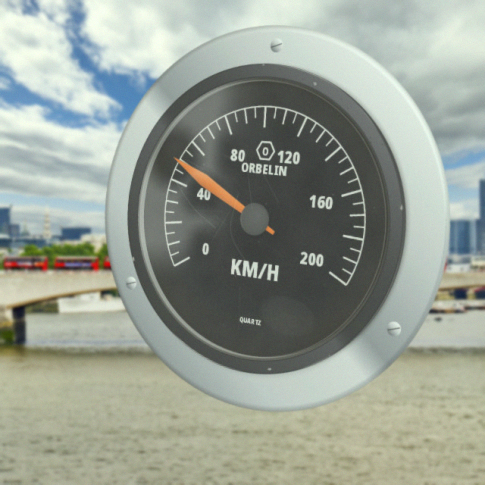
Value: 50km/h
